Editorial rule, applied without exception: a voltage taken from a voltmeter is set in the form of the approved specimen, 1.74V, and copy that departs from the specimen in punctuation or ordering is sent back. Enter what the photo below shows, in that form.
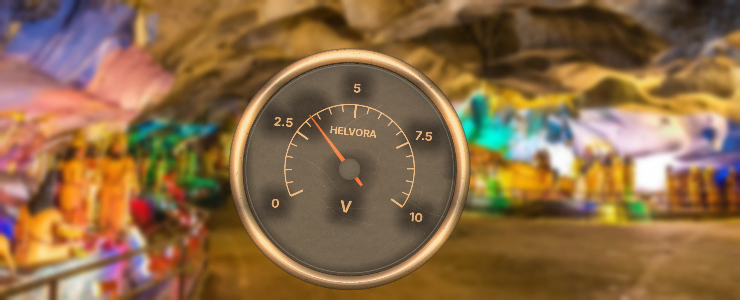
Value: 3.25V
